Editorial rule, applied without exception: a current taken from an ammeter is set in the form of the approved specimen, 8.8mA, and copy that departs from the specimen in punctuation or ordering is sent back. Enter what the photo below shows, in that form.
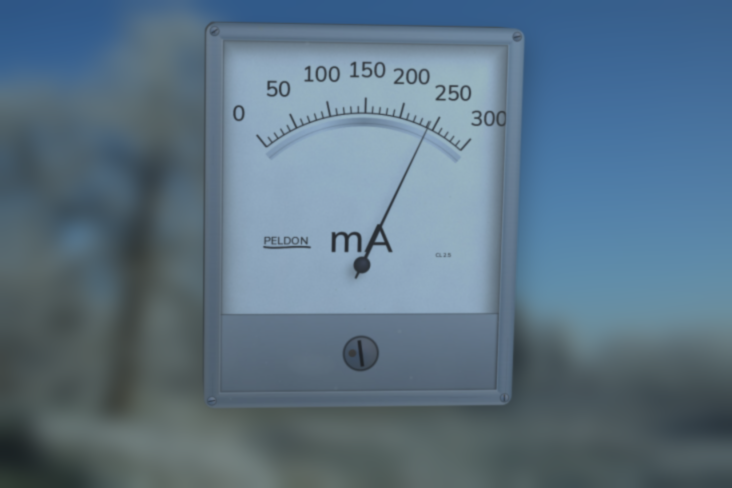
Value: 240mA
